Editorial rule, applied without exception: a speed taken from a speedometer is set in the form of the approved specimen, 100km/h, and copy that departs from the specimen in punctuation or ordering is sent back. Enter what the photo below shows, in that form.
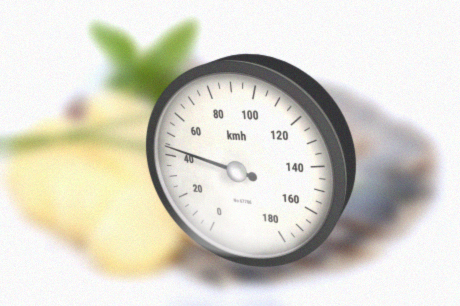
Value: 45km/h
